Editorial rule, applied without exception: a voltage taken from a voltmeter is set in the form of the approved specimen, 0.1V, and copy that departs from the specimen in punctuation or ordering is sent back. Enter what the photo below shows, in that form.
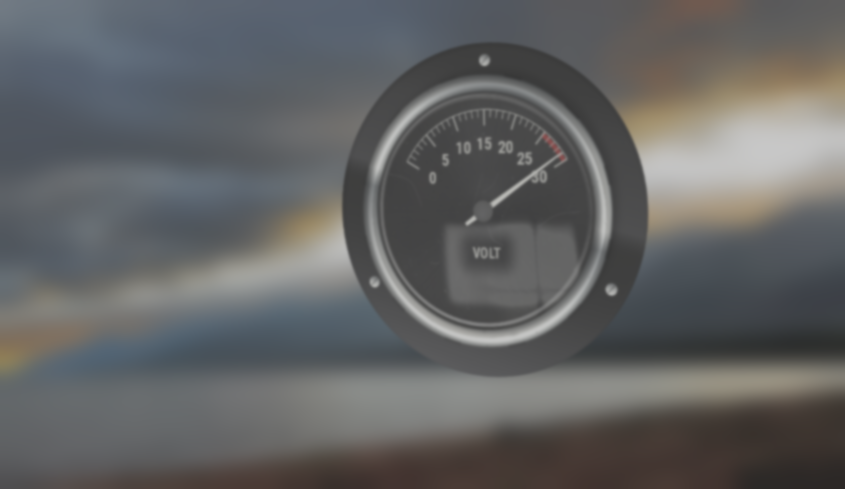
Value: 29V
